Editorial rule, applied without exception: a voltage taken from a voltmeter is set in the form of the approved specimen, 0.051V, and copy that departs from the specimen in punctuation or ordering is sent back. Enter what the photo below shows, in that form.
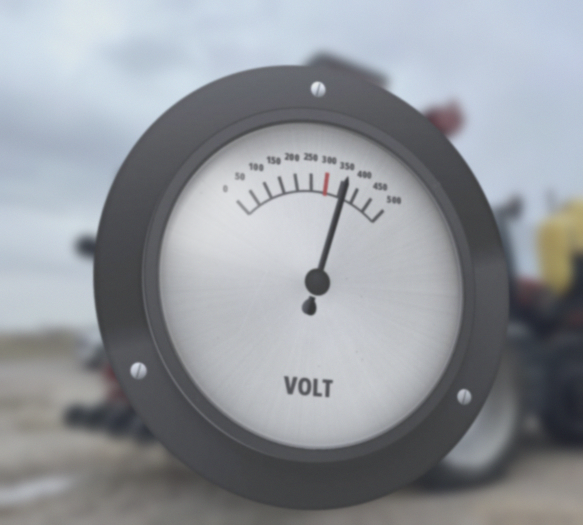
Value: 350V
